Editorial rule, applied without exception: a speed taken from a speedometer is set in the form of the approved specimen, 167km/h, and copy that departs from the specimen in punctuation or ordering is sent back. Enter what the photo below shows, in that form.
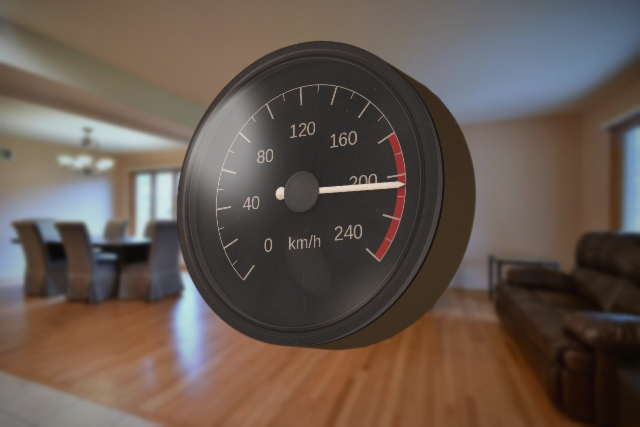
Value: 205km/h
